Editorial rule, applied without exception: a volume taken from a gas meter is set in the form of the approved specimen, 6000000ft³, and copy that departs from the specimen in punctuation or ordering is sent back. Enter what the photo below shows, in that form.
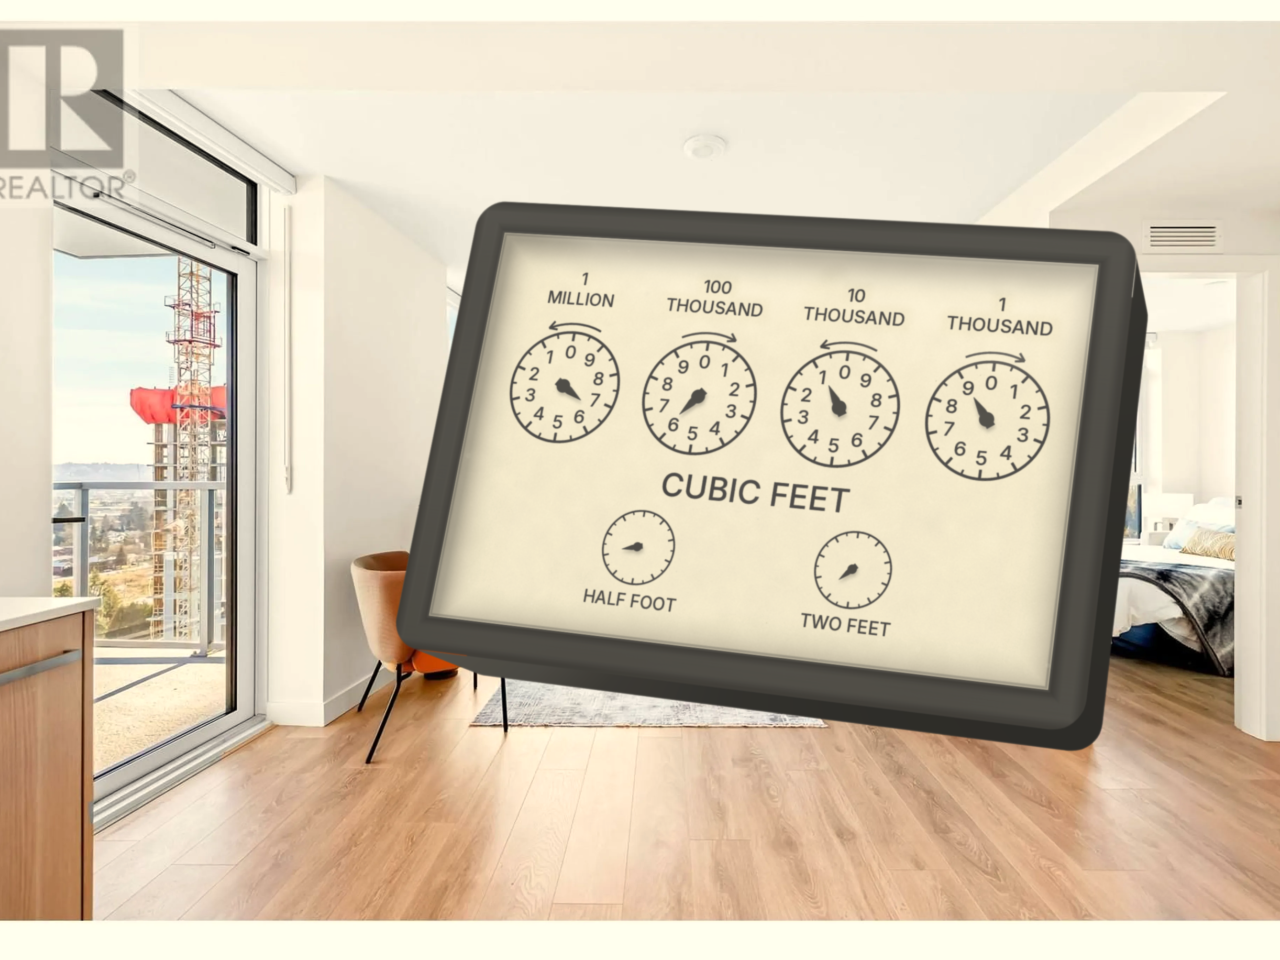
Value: 660900ft³
